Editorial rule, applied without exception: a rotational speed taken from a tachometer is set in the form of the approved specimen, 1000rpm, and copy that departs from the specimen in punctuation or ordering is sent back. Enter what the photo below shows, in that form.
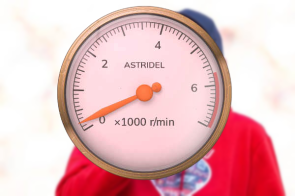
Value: 200rpm
